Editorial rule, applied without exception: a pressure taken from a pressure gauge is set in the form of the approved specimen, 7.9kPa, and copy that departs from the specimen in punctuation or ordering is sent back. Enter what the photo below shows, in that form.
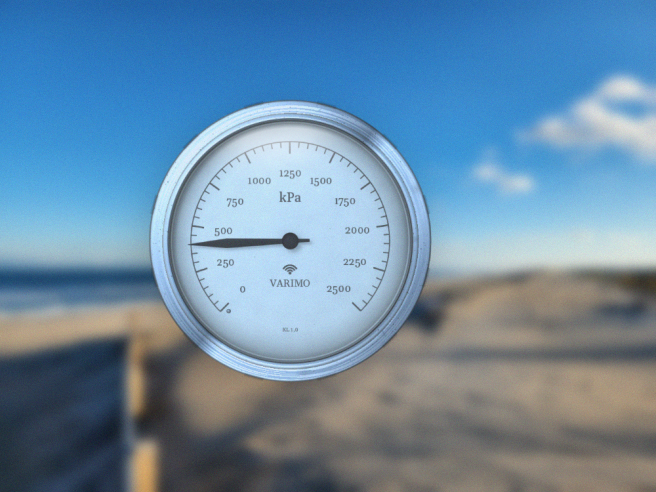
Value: 400kPa
